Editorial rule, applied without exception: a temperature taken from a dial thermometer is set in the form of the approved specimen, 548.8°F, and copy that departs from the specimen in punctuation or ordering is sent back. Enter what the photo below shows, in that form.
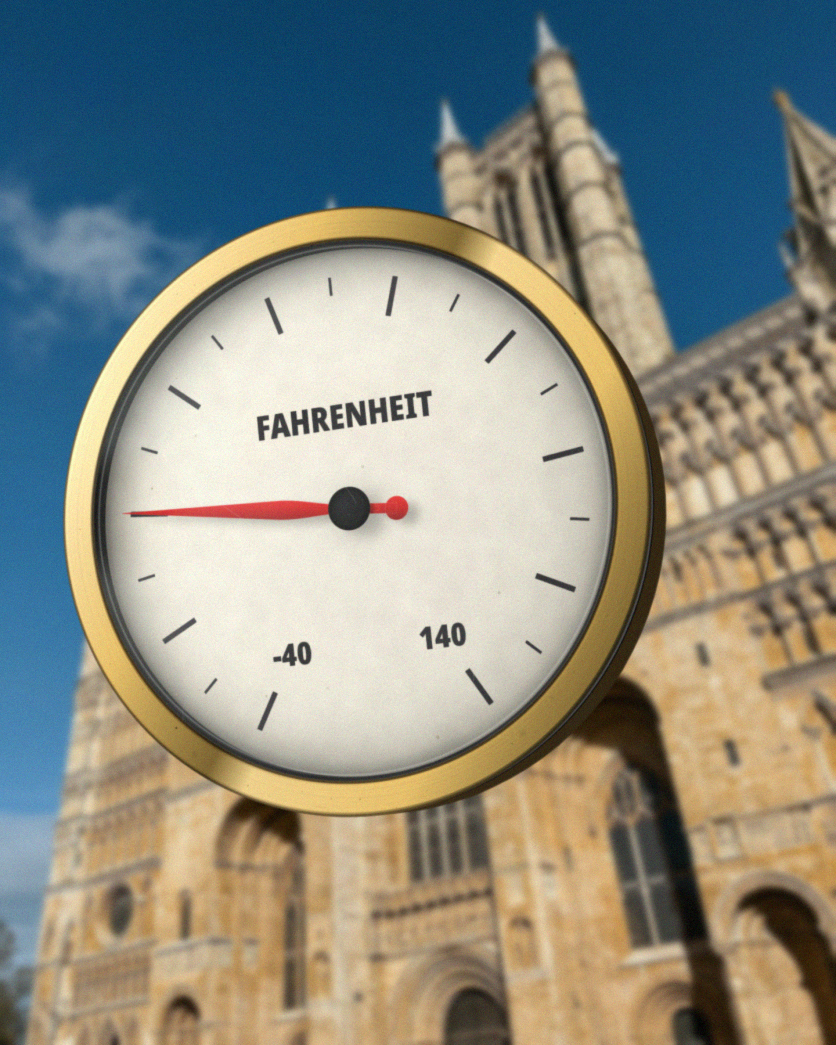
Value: 0°F
